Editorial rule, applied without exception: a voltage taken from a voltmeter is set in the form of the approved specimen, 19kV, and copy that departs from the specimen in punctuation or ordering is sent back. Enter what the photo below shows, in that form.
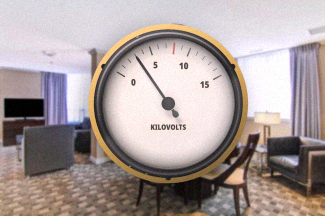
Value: 3kV
